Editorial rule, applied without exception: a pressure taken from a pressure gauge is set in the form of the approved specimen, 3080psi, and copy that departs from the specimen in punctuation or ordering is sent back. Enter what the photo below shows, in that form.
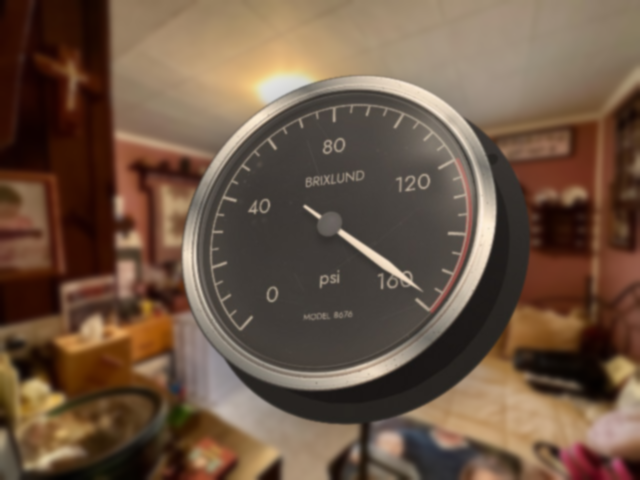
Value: 157.5psi
